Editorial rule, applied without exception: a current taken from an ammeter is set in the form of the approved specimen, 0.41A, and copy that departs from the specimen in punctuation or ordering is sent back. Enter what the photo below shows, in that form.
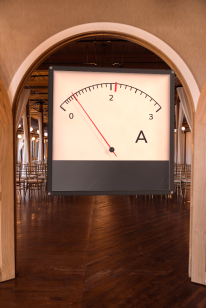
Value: 1A
